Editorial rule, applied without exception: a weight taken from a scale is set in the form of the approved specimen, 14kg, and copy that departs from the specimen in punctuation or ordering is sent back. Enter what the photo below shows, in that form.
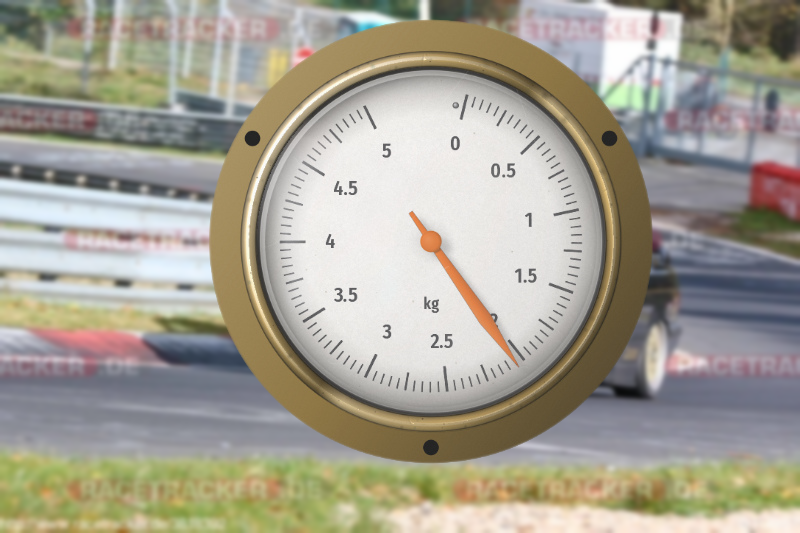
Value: 2.05kg
